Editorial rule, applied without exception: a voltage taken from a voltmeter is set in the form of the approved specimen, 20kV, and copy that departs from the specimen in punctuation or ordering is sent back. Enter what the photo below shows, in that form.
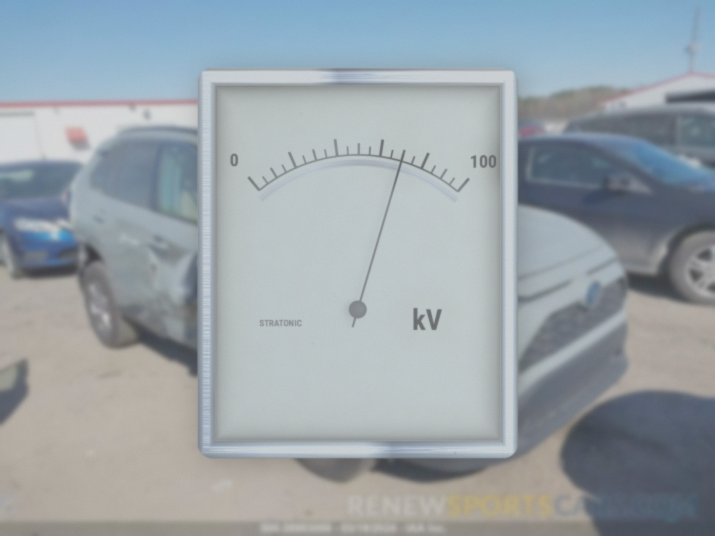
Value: 70kV
